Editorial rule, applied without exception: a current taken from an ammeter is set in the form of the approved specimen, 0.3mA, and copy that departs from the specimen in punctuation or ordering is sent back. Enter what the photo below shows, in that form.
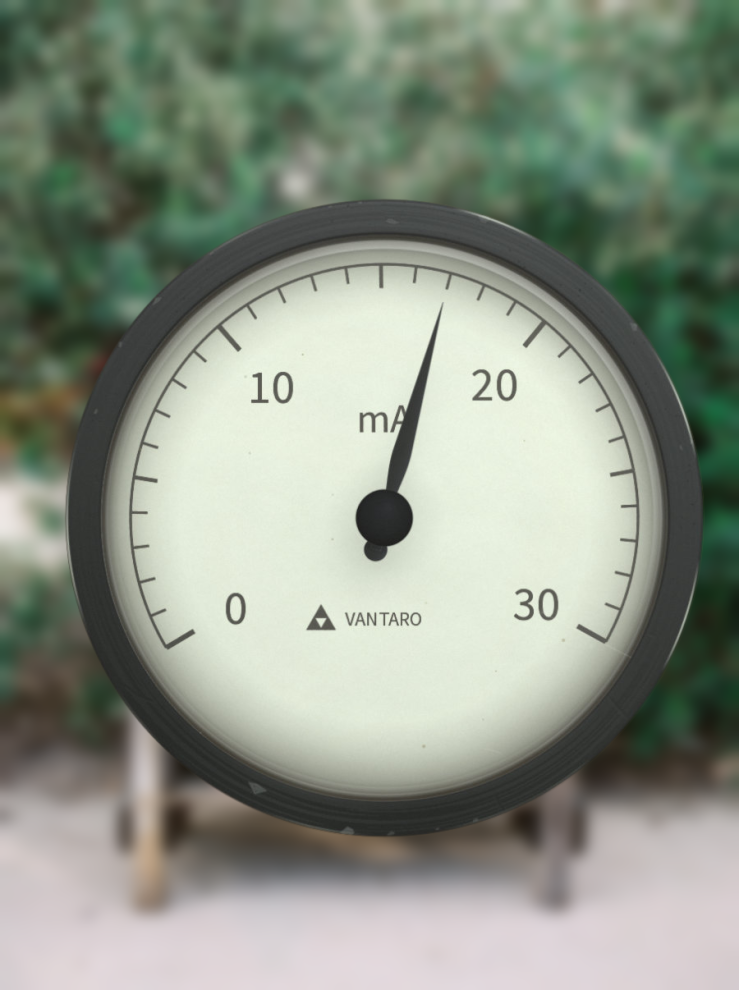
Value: 17mA
